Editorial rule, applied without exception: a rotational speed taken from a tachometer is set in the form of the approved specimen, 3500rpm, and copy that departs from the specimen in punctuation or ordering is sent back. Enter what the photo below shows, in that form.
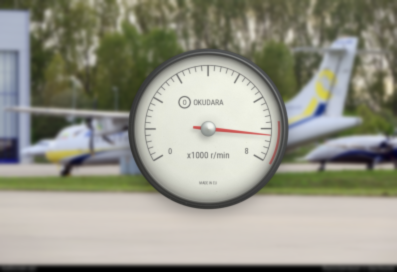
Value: 7200rpm
